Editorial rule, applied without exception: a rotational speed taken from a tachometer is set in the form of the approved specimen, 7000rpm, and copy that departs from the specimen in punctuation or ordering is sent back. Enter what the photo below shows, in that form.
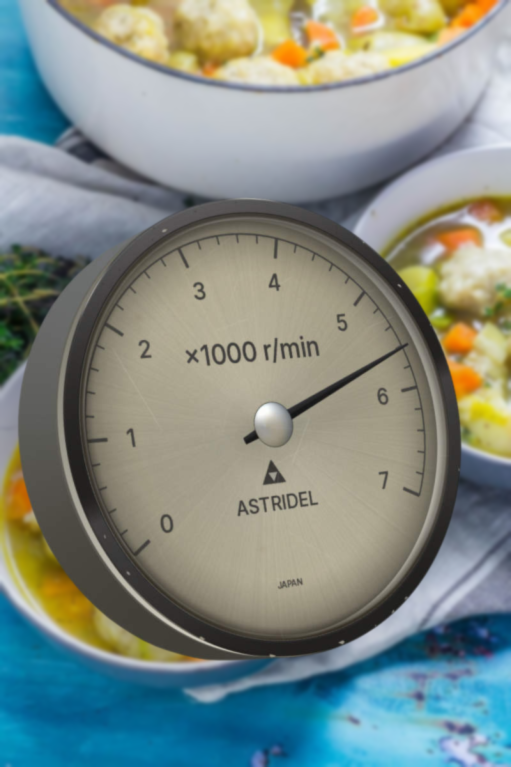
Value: 5600rpm
